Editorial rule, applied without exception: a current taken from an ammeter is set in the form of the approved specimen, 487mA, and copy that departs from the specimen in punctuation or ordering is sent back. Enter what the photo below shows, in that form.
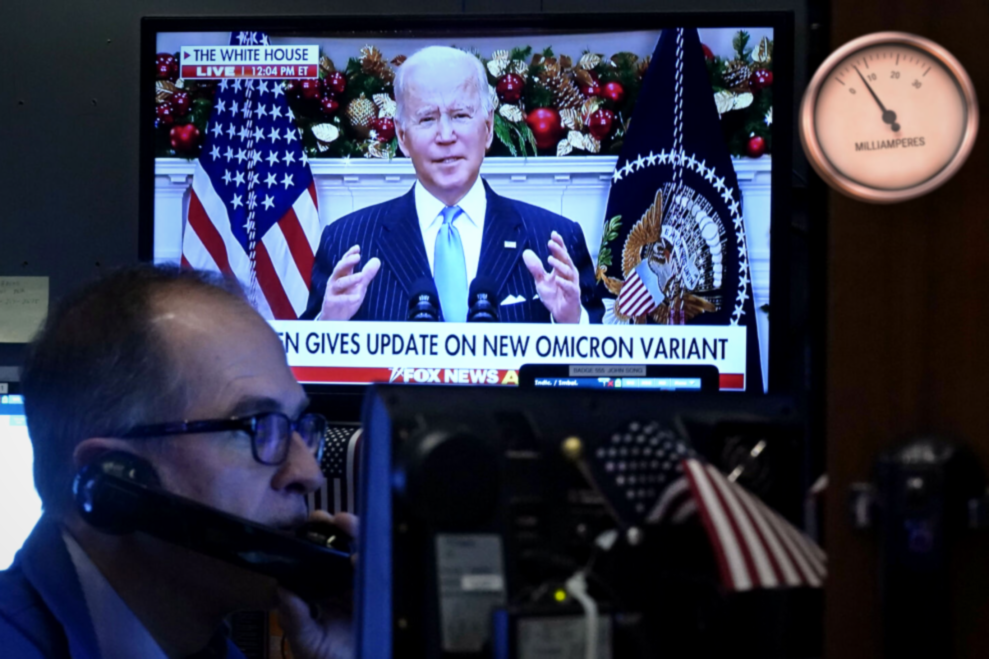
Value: 6mA
